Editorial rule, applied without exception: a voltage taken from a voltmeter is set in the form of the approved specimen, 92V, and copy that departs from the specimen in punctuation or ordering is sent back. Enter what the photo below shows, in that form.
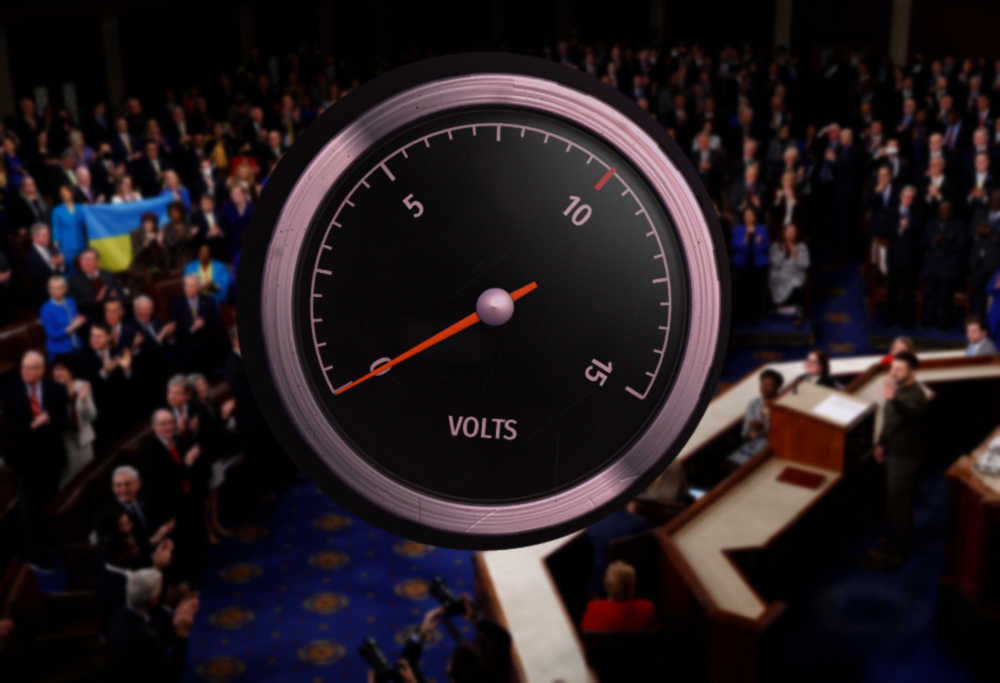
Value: 0V
